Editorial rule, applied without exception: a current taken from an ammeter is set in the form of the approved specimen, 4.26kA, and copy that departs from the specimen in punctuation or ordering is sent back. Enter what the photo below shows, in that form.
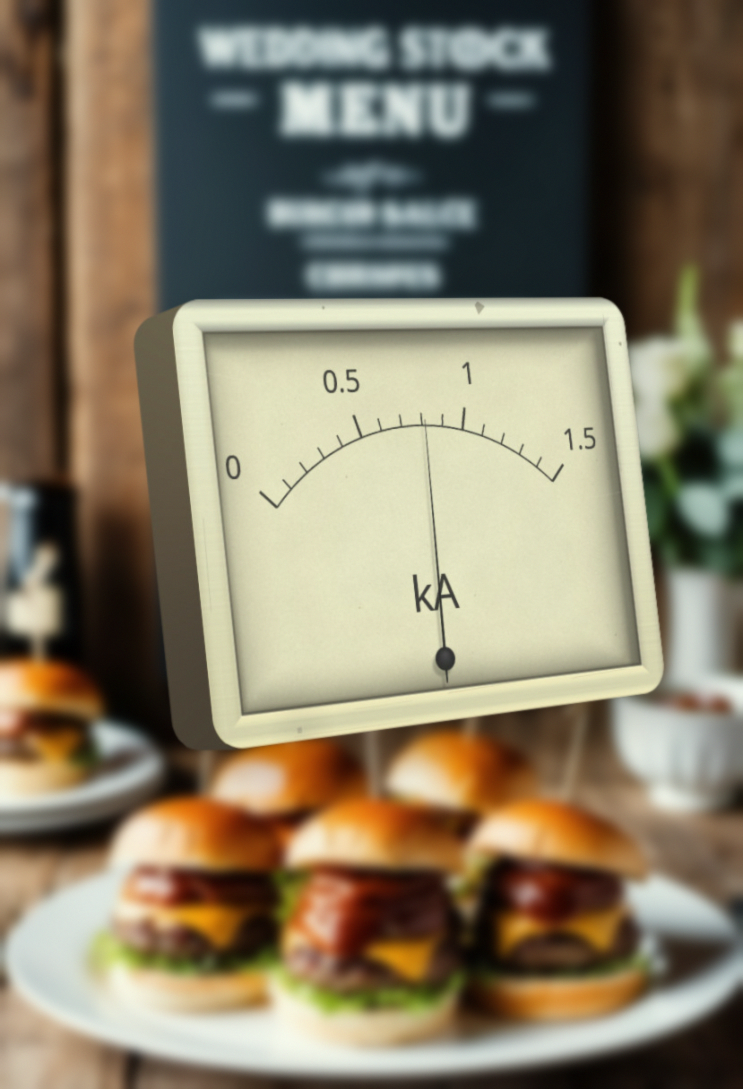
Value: 0.8kA
